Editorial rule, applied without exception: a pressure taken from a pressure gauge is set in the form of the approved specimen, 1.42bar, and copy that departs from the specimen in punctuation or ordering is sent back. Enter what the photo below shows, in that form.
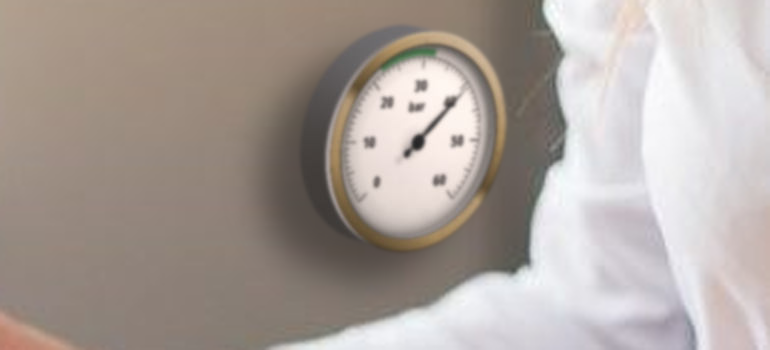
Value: 40bar
